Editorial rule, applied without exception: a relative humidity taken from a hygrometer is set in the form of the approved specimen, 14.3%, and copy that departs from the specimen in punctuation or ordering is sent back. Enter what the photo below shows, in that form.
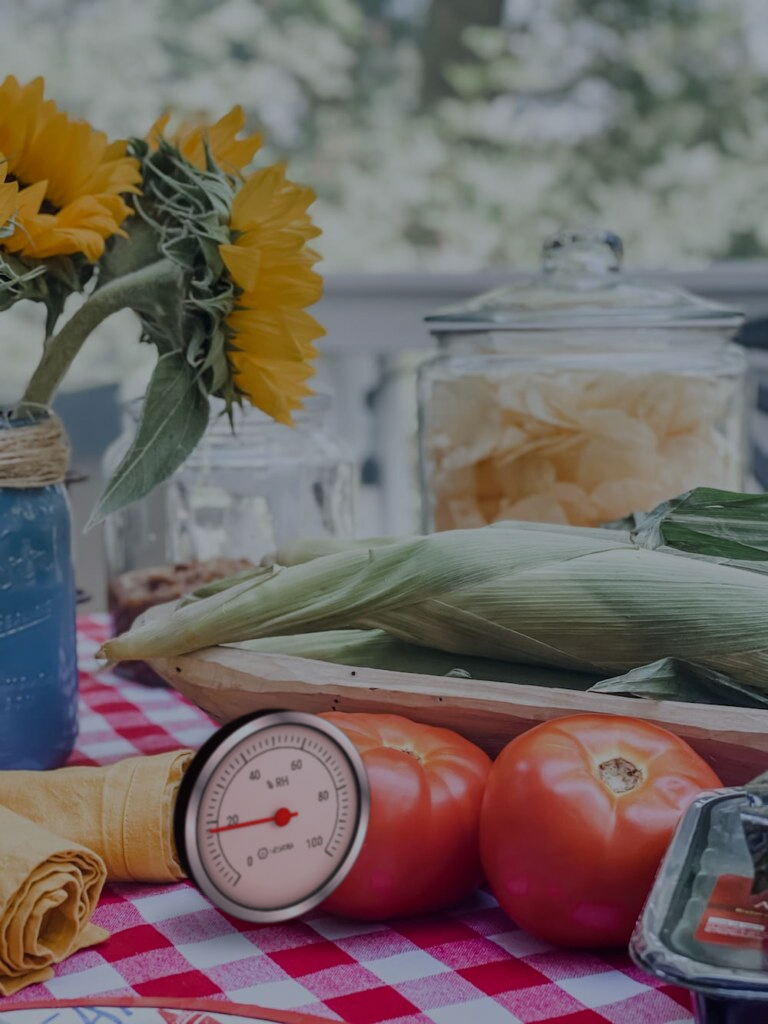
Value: 18%
